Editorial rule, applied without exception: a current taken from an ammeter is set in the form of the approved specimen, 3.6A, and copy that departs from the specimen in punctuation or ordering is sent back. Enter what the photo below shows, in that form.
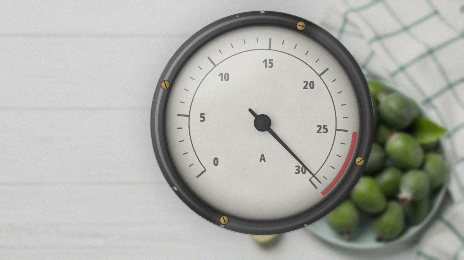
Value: 29.5A
